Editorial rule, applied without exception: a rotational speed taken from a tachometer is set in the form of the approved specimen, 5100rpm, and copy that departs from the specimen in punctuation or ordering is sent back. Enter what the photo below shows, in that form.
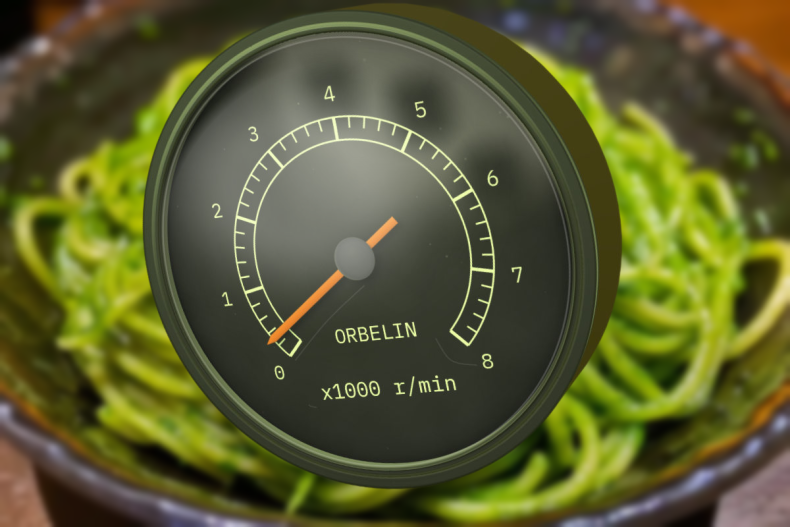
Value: 300rpm
